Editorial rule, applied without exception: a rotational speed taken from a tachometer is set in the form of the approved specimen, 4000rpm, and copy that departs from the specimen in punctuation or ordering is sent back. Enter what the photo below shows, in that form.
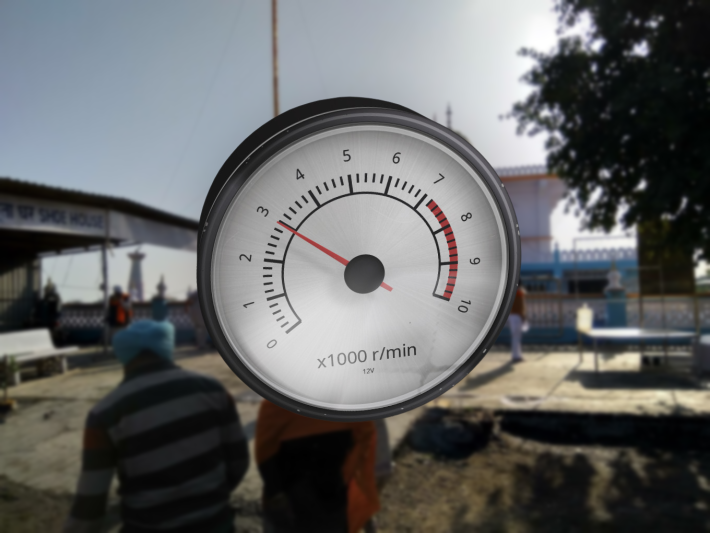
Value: 3000rpm
